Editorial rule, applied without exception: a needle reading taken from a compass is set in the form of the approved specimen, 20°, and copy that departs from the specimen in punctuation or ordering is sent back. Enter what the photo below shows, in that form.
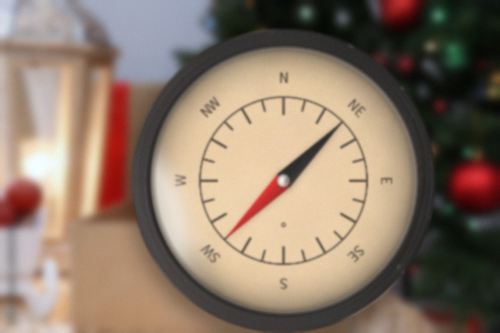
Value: 225°
